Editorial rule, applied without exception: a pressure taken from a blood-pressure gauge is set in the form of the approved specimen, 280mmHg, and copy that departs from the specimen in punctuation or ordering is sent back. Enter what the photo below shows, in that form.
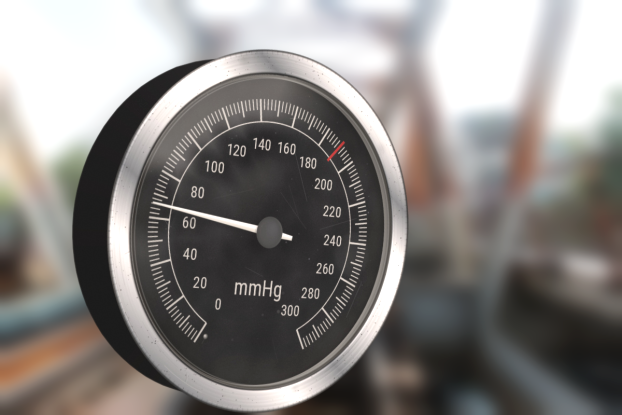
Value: 66mmHg
